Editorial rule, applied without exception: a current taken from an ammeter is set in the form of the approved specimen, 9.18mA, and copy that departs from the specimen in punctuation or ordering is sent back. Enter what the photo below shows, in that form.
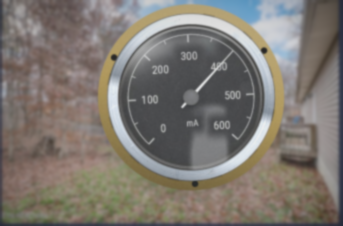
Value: 400mA
